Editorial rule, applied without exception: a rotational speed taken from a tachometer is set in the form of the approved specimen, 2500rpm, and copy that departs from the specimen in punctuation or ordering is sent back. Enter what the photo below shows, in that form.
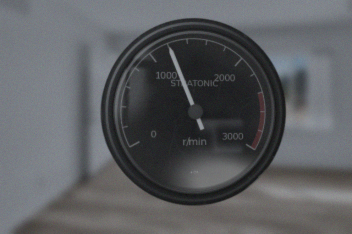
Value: 1200rpm
